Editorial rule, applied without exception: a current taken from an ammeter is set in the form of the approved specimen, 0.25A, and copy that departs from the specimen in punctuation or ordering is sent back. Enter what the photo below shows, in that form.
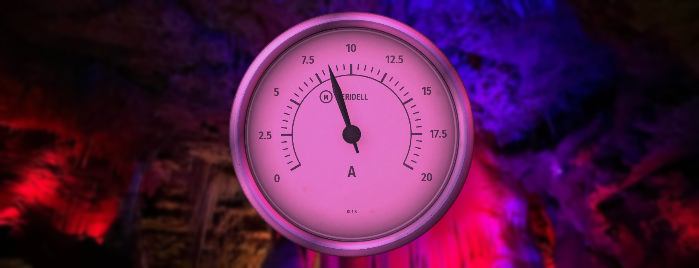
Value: 8.5A
